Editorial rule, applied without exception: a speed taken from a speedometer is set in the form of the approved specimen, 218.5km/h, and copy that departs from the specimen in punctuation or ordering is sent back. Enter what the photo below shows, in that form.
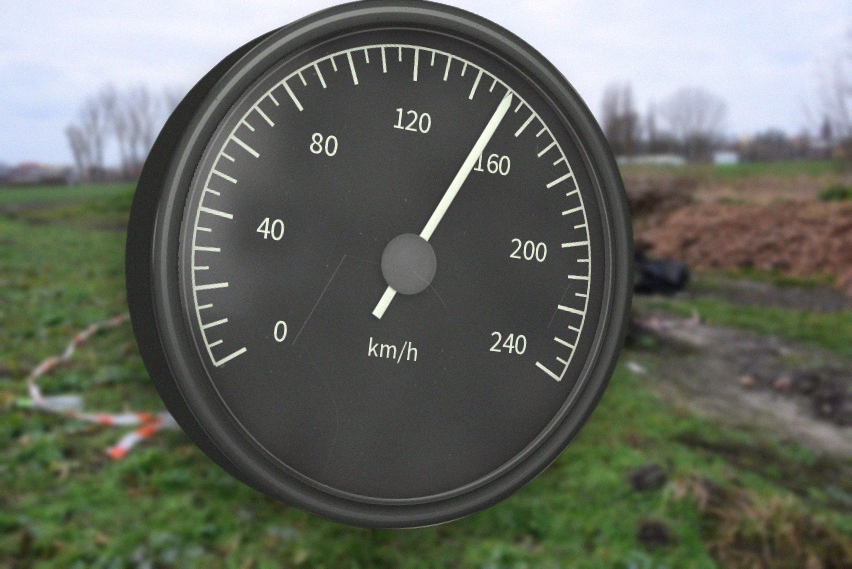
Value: 150km/h
